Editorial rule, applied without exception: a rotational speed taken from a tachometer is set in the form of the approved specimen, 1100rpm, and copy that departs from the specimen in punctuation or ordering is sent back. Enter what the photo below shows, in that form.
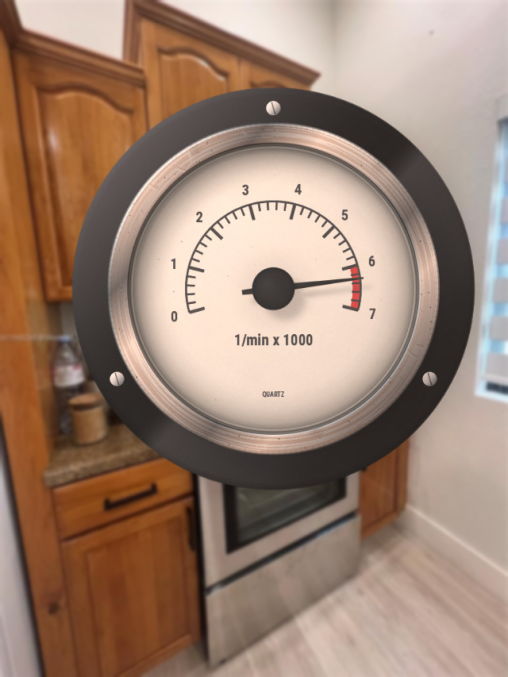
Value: 6300rpm
